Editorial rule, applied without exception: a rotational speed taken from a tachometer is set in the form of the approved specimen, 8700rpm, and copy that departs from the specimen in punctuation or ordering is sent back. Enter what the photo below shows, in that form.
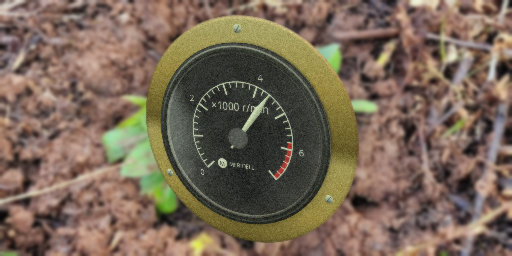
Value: 4400rpm
